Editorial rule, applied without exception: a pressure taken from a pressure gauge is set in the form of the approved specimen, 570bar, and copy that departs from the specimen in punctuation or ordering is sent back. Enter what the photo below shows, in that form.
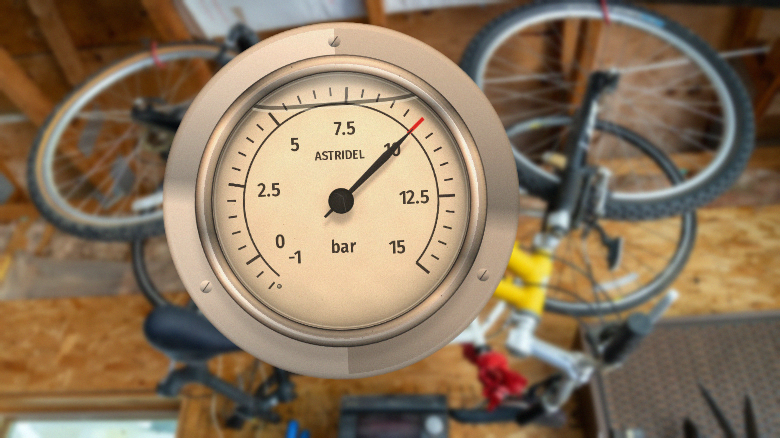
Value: 10bar
